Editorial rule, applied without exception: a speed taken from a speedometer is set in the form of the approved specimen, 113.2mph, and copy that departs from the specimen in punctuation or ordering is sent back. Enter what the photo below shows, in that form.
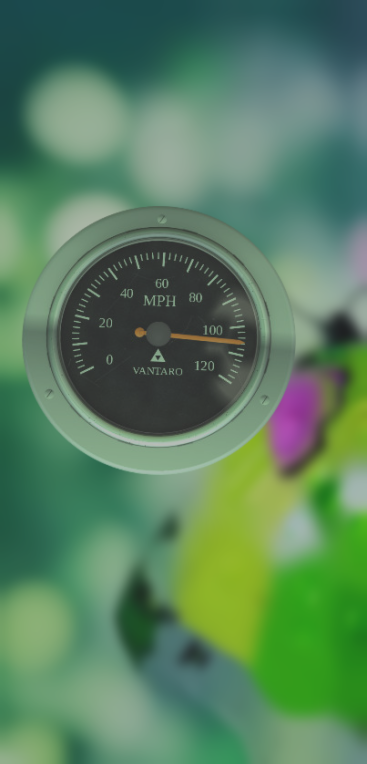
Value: 106mph
